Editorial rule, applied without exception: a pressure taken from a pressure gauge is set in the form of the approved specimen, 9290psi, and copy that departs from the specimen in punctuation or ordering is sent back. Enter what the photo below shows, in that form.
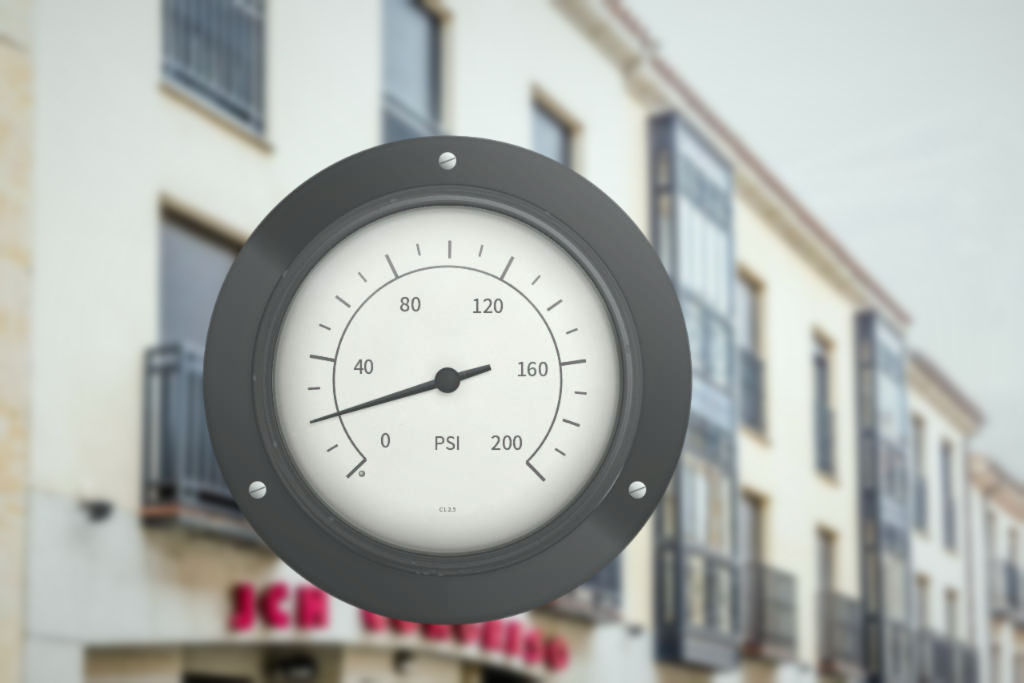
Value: 20psi
